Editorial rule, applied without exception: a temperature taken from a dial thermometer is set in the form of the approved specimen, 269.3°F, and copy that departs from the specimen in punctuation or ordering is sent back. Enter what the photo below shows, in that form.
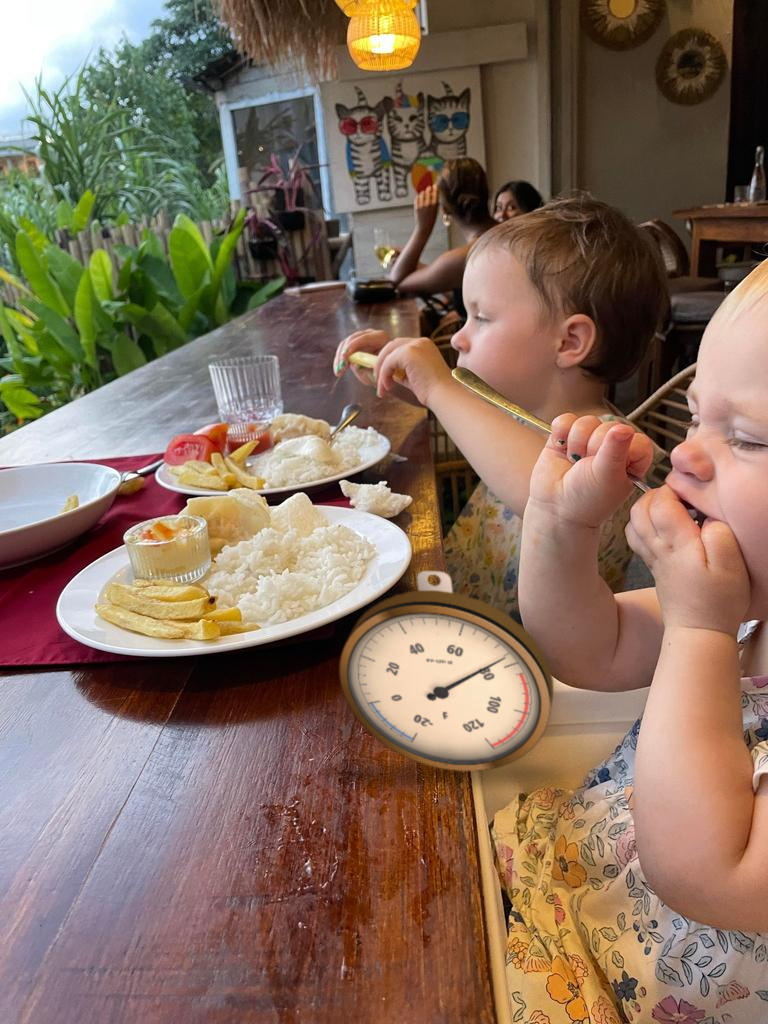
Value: 76°F
